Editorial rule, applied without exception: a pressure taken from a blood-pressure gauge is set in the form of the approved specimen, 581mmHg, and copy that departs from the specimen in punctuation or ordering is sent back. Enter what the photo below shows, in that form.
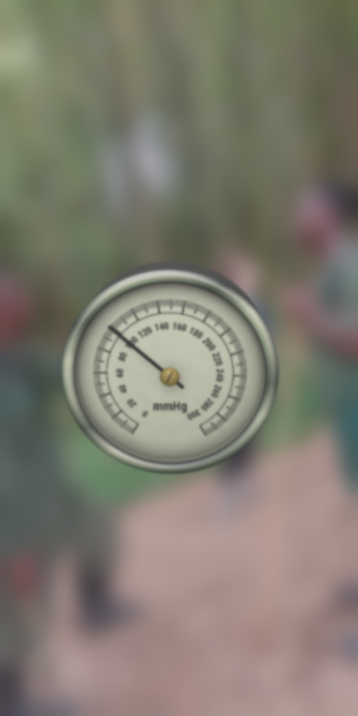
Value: 100mmHg
